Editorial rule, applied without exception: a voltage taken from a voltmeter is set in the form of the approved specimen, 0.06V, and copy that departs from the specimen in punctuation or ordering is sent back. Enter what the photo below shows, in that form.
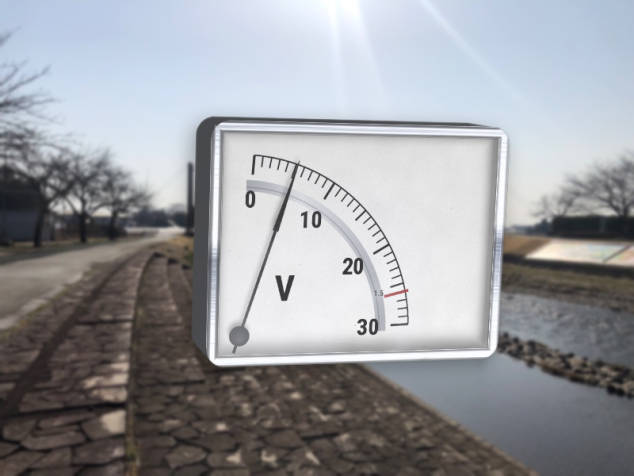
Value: 5V
